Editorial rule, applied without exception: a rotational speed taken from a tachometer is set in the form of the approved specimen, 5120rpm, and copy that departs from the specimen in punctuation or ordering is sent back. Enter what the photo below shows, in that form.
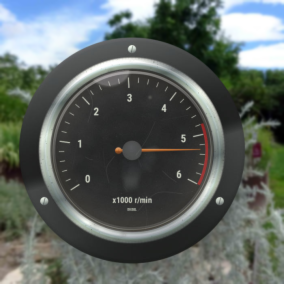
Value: 5300rpm
